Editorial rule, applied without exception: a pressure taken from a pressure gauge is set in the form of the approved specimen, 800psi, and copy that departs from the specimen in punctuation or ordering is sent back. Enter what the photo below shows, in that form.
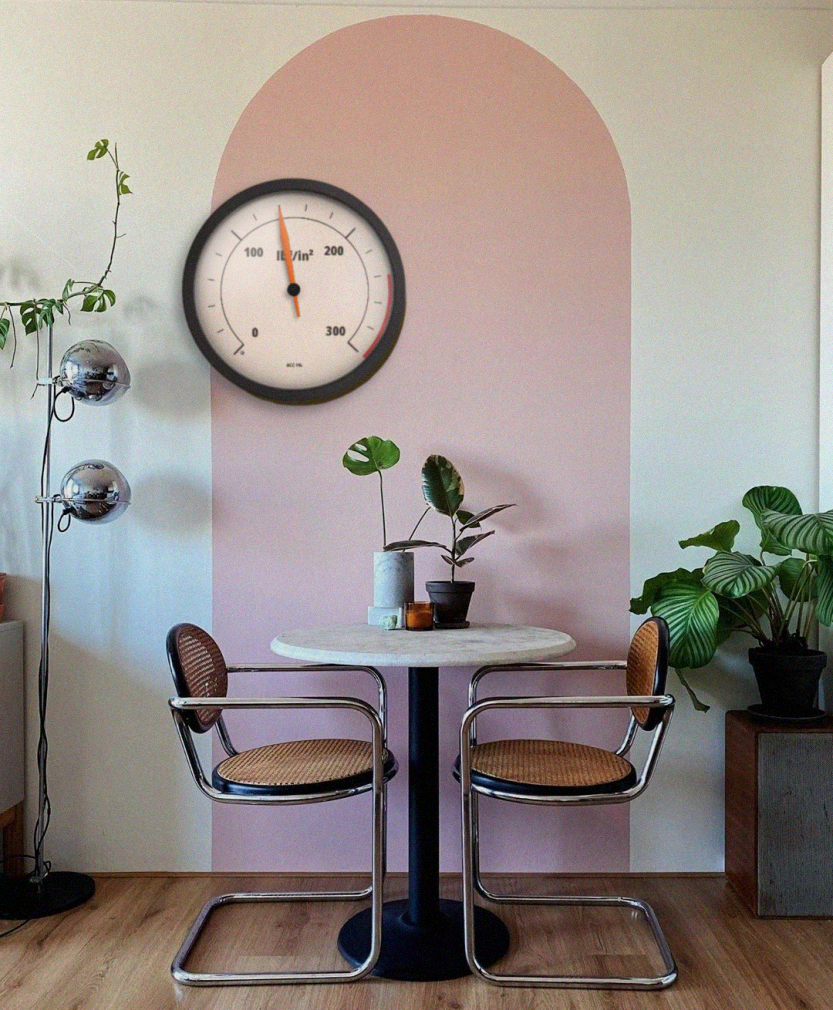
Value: 140psi
